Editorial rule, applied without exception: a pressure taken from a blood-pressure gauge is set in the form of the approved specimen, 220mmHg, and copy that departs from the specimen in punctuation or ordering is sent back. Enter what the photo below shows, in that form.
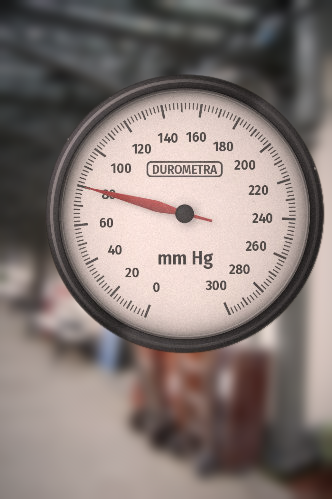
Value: 80mmHg
